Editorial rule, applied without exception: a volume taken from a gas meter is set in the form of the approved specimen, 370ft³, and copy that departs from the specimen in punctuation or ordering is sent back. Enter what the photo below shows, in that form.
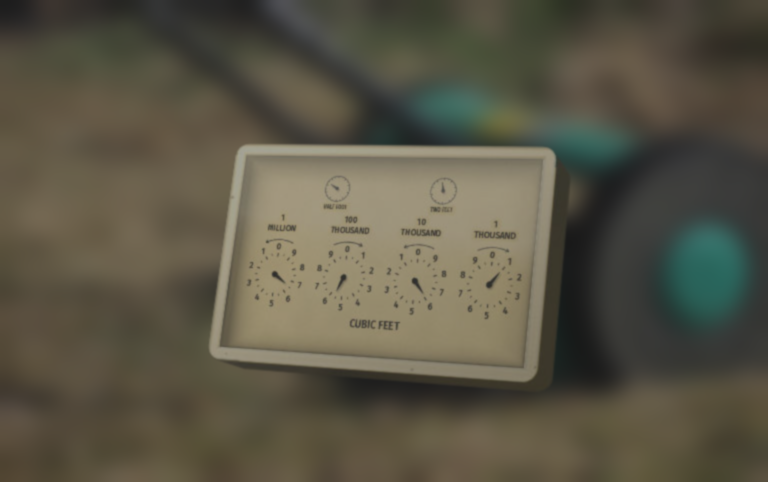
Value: 656100ft³
